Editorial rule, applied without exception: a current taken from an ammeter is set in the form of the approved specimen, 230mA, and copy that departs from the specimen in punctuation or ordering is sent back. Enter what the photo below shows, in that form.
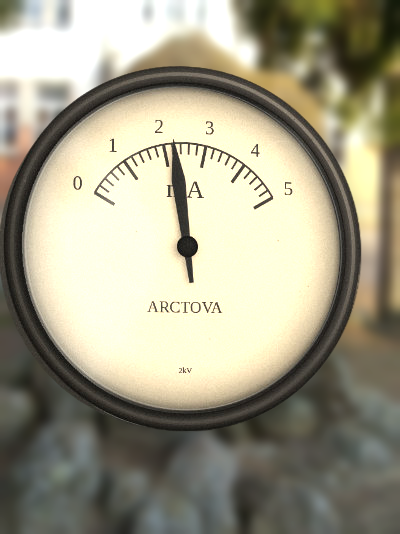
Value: 2.2mA
